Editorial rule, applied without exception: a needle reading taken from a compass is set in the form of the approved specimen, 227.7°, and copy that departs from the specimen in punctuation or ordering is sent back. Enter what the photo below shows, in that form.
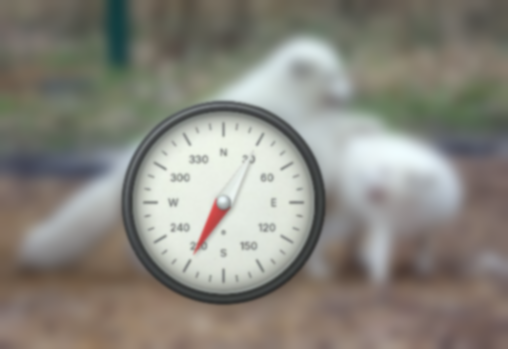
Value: 210°
